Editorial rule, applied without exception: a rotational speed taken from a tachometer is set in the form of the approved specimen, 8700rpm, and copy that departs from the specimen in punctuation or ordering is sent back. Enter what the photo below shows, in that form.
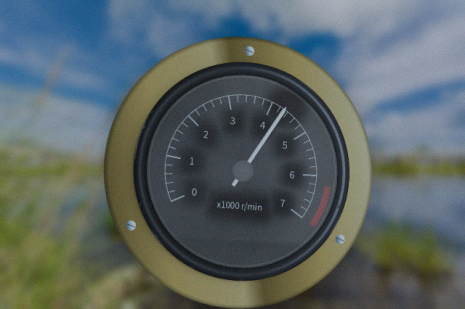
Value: 4300rpm
